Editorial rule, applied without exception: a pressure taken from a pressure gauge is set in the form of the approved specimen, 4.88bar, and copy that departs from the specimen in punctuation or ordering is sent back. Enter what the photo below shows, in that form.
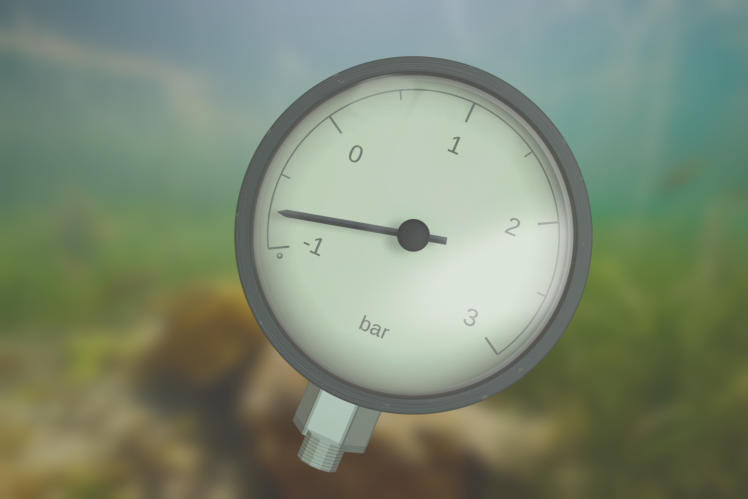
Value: -0.75bar
